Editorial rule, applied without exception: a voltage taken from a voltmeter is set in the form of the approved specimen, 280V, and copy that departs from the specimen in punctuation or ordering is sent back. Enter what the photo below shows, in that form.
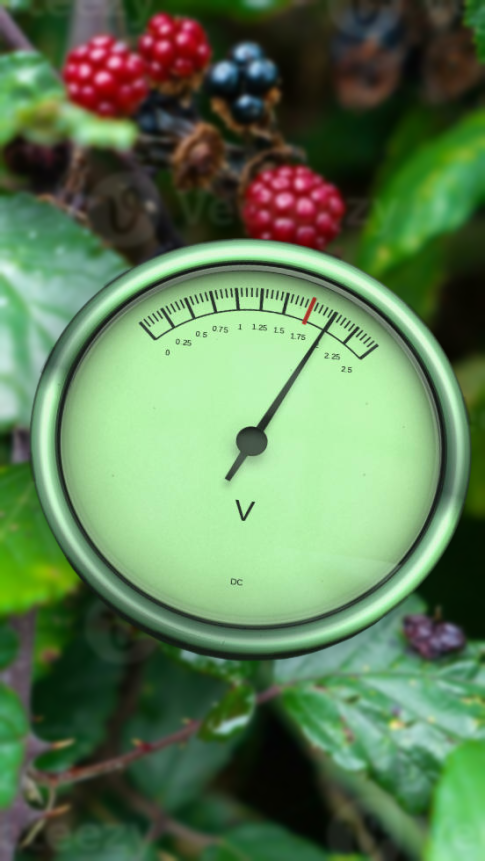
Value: 2V
